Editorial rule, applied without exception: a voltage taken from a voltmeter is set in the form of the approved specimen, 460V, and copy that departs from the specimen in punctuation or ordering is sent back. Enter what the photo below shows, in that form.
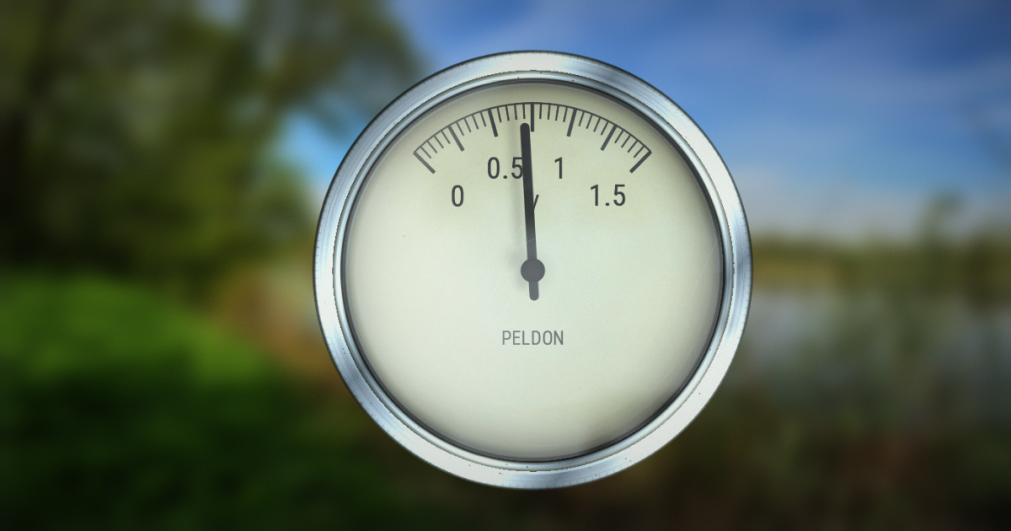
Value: 0.7V
